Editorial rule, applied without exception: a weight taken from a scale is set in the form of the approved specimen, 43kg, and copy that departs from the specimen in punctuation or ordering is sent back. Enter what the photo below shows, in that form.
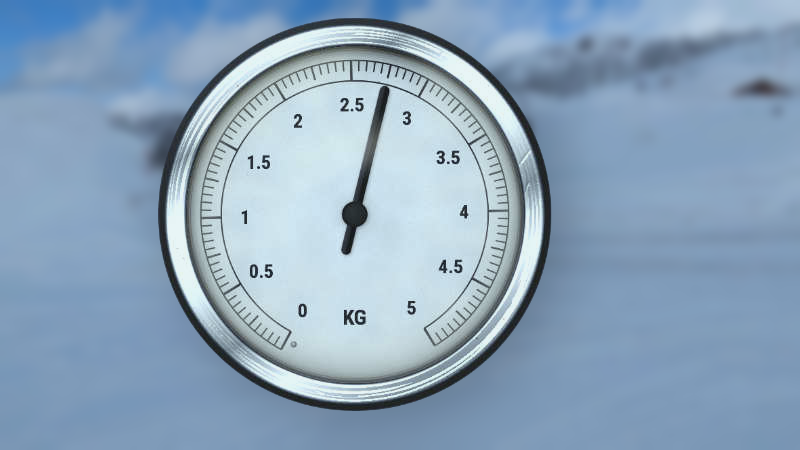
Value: 2.75kg
